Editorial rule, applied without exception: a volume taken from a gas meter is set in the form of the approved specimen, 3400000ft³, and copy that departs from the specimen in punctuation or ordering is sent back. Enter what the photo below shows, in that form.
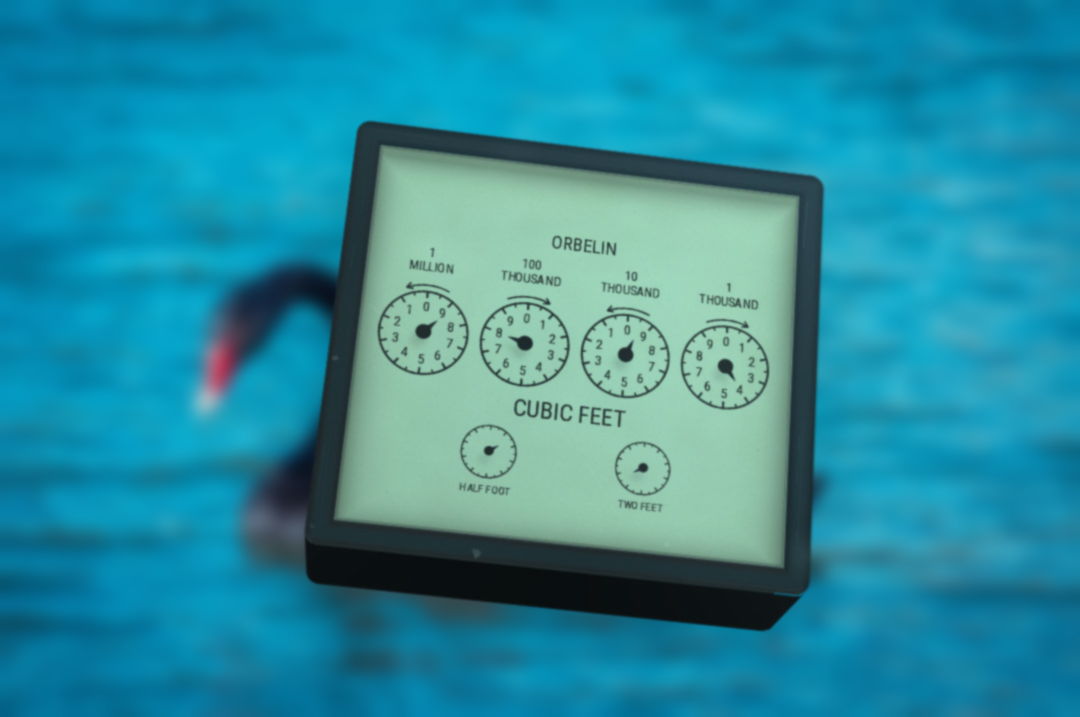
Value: 879400ft³
